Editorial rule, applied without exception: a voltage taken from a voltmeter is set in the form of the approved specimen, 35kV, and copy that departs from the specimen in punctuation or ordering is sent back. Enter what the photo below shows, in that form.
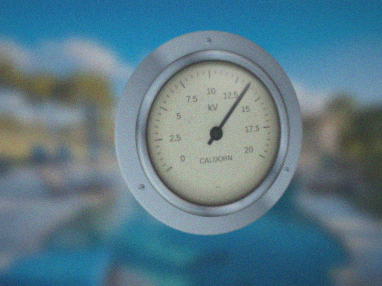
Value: 13.5kV
